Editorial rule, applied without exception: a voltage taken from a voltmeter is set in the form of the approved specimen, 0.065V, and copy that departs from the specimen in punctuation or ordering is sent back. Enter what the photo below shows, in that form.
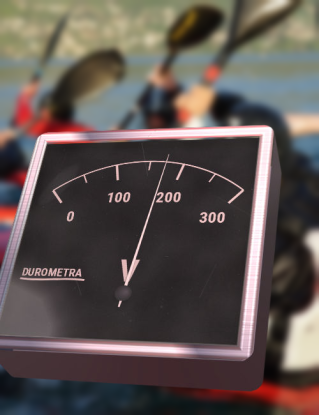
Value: 175V
